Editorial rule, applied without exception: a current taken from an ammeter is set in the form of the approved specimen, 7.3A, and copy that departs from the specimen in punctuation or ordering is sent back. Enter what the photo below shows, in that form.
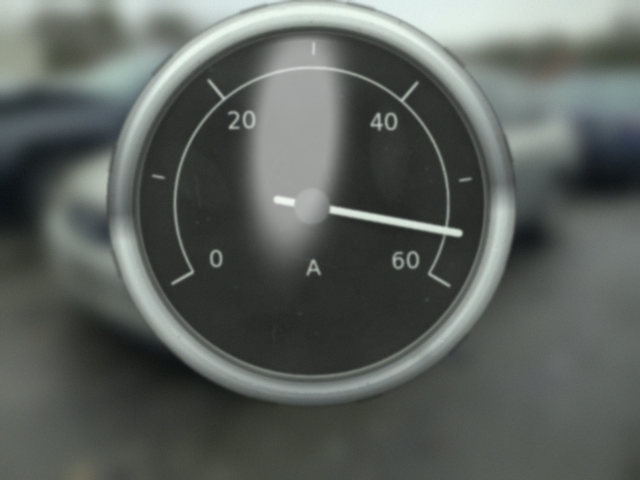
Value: 55A
